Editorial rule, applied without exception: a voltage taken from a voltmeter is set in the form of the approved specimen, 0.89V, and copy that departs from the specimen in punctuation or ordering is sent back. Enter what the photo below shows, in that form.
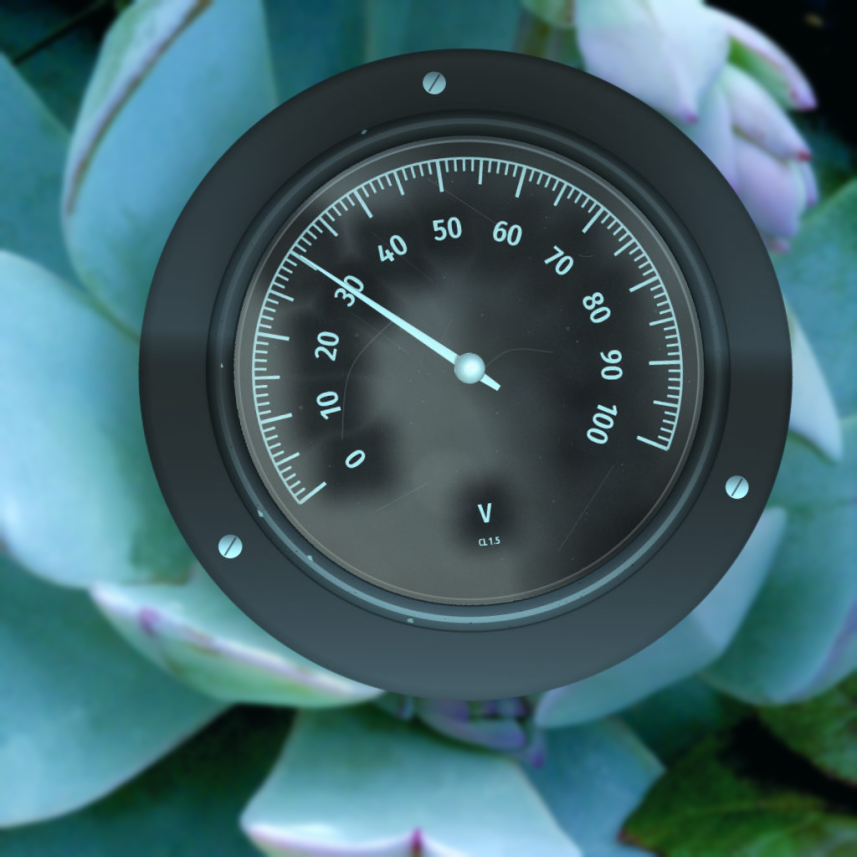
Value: 30V
